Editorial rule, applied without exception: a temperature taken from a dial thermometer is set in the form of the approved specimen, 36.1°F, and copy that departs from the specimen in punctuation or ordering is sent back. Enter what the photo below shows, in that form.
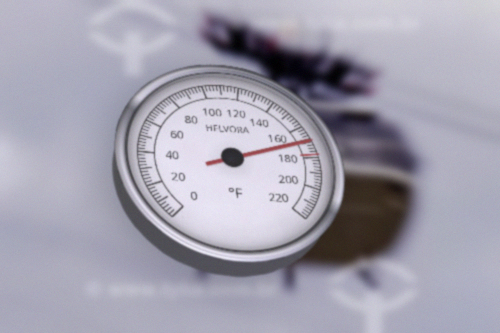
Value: 170°F
